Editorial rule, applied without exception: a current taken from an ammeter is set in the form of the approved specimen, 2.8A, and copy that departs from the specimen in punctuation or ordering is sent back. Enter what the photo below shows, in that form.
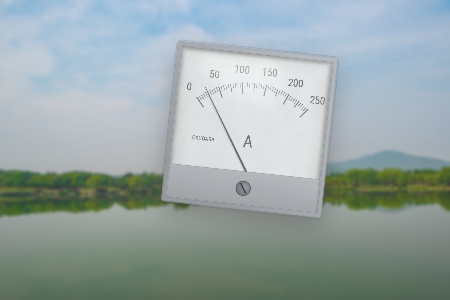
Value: 25A
